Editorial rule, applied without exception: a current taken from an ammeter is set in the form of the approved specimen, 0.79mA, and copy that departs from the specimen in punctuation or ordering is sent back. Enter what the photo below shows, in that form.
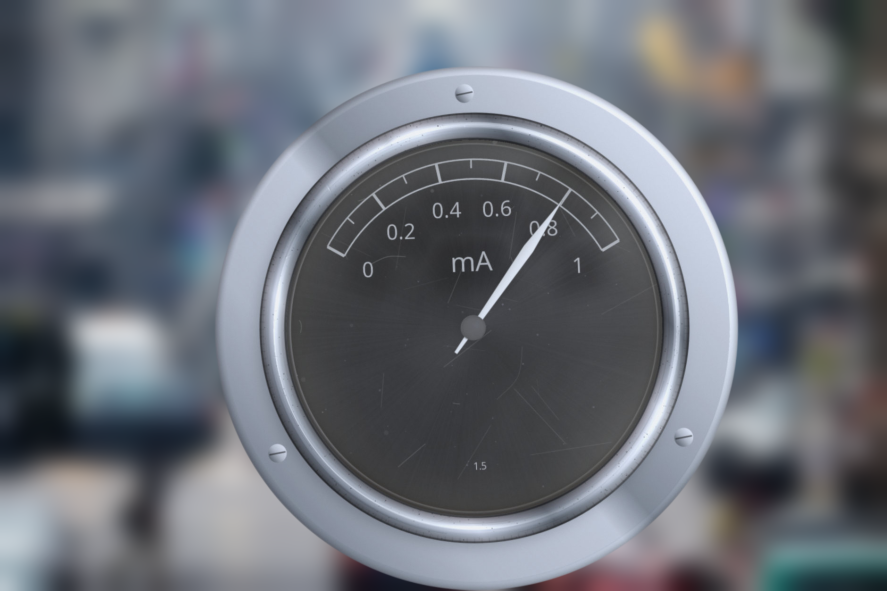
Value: 0.8mA
